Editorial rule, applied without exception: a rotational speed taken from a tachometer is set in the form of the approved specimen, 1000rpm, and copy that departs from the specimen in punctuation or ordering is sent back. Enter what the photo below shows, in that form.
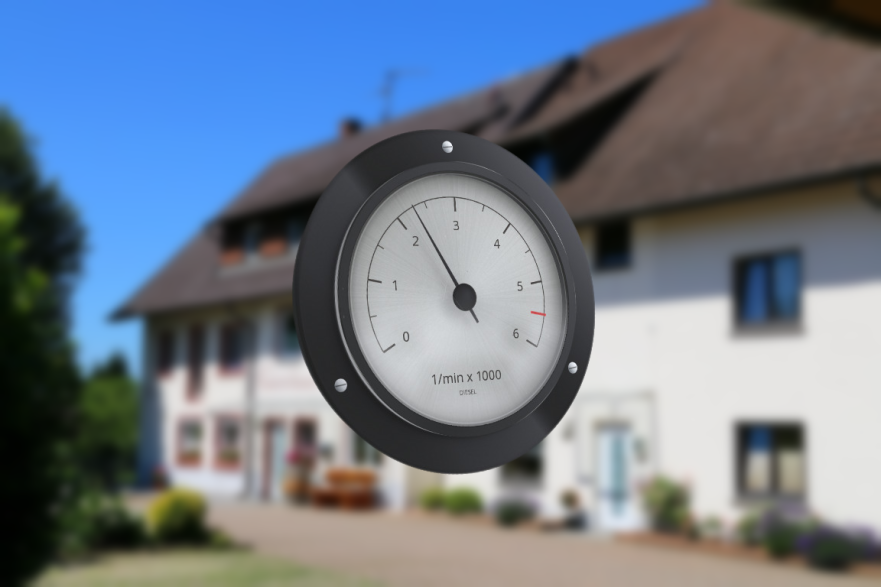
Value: 2250rpm
